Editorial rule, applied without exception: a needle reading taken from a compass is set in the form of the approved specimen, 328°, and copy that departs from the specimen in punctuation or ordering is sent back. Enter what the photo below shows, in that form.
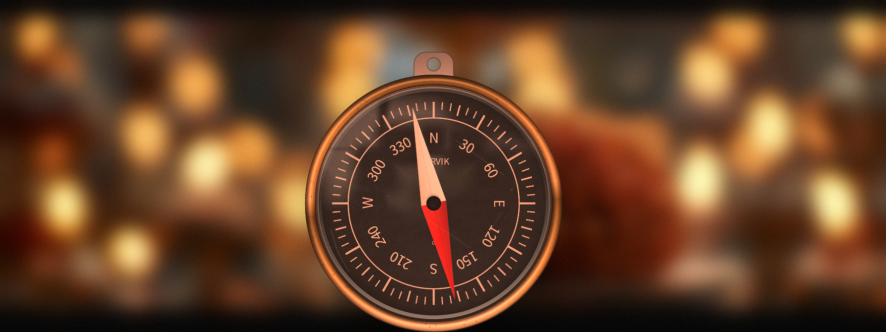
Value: 167.5°
